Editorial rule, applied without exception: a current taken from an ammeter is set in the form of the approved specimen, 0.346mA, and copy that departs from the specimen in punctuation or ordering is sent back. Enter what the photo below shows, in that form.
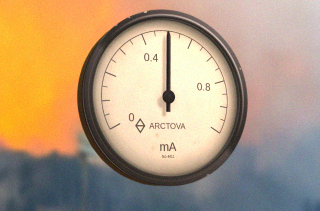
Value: 0.5mA
